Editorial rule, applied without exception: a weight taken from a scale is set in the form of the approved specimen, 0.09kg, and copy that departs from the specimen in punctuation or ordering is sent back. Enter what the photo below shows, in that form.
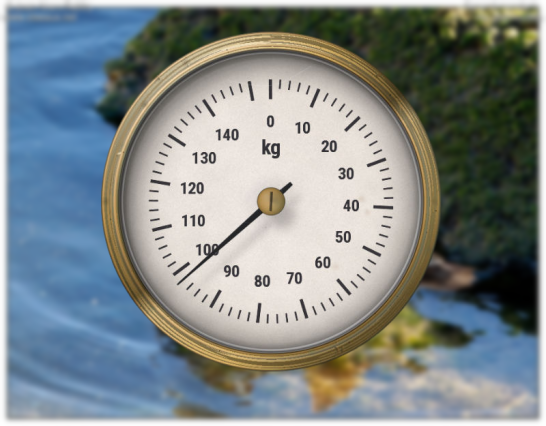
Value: 98kg
